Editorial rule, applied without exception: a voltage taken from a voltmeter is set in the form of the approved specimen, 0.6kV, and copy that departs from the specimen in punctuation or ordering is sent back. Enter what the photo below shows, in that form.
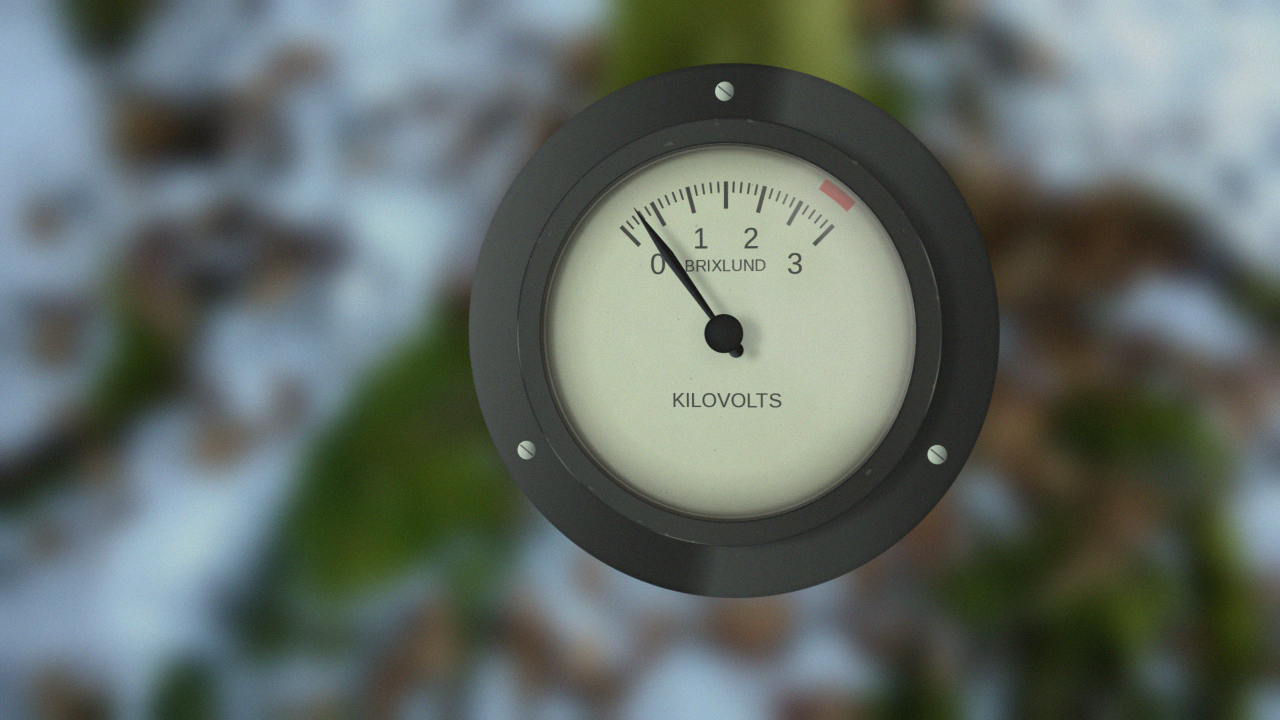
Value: 0.3kV
